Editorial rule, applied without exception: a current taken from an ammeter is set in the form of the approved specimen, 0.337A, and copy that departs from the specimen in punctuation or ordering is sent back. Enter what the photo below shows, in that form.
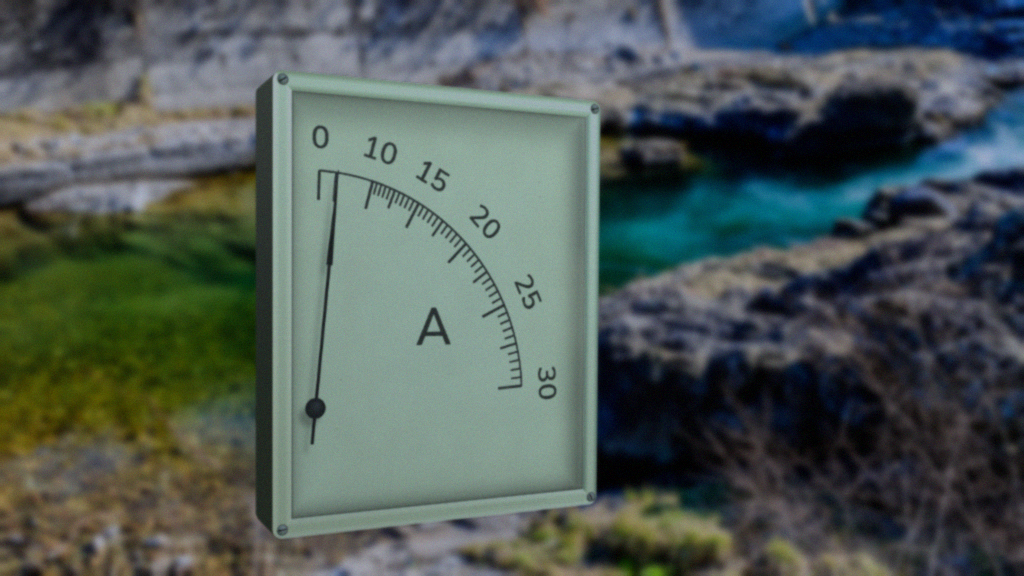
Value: 5A
